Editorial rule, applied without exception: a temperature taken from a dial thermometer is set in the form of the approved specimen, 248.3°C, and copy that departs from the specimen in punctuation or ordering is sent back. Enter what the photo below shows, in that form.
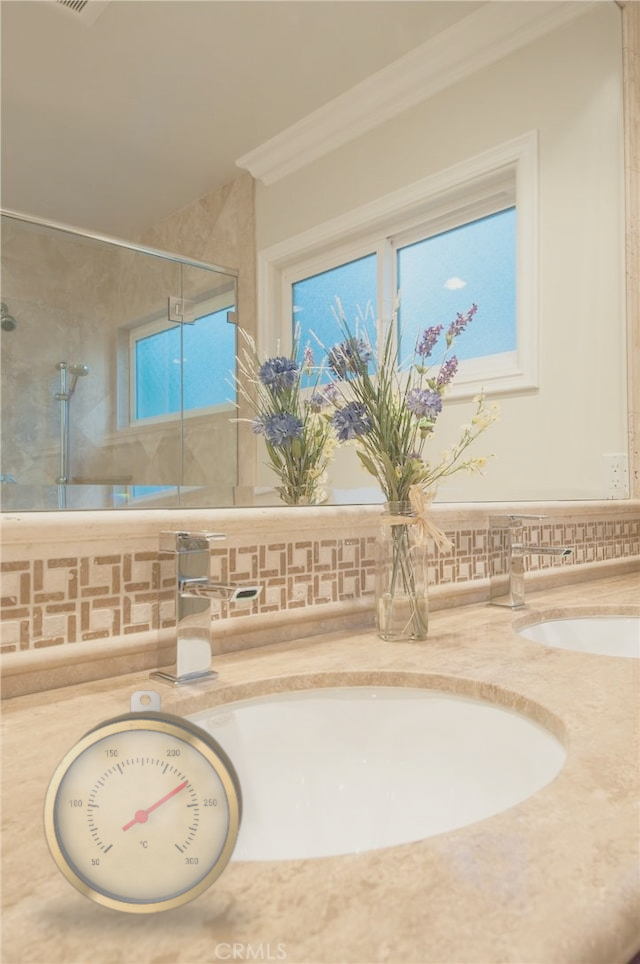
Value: 225°C
